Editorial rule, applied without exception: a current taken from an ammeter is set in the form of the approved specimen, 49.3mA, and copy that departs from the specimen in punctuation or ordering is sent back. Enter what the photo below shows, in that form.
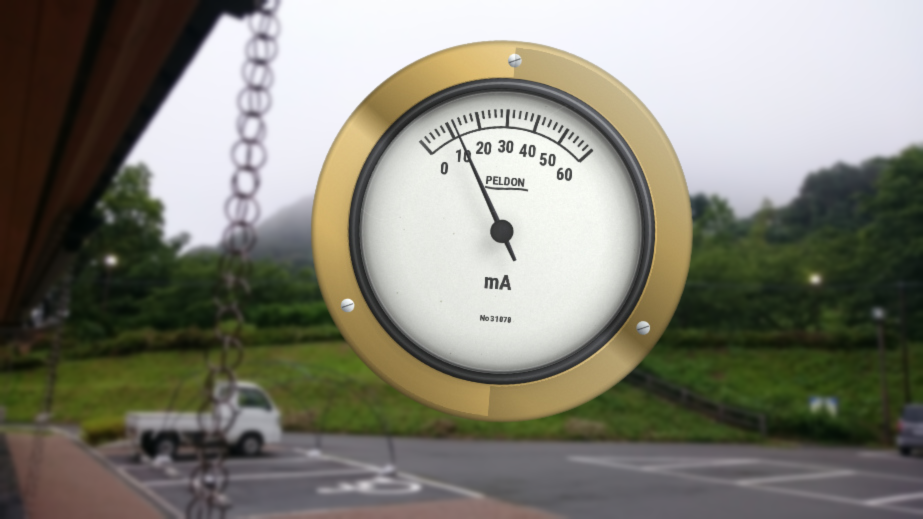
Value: 12mA
